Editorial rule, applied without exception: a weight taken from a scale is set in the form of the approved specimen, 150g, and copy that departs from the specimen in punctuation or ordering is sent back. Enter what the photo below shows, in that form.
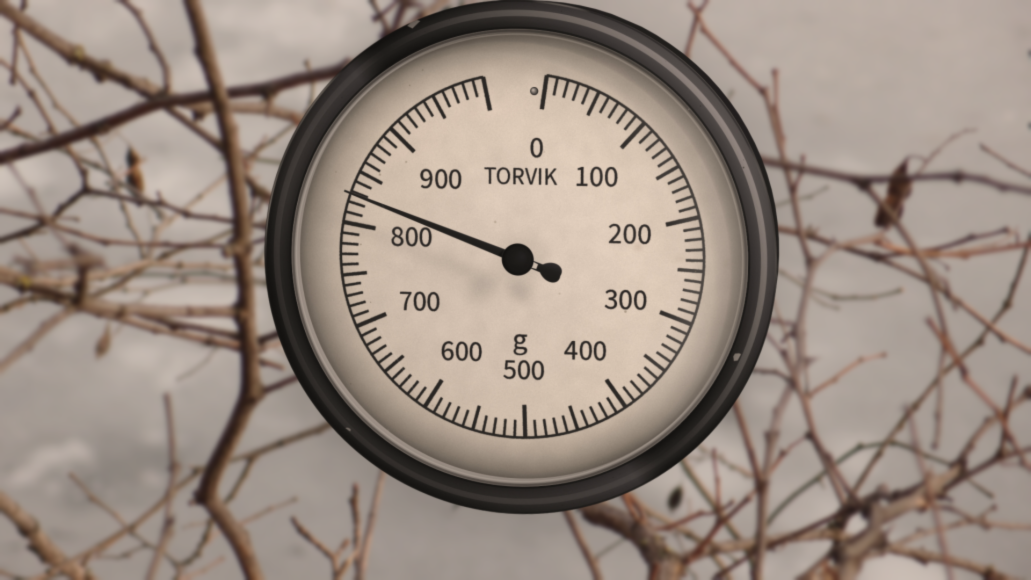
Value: 830g
